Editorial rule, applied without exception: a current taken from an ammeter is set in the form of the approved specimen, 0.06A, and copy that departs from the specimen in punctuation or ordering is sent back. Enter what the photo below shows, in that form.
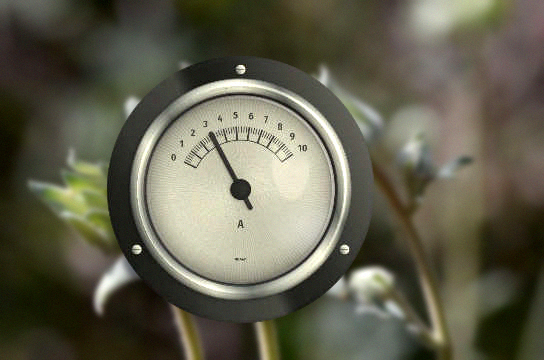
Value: 3A
